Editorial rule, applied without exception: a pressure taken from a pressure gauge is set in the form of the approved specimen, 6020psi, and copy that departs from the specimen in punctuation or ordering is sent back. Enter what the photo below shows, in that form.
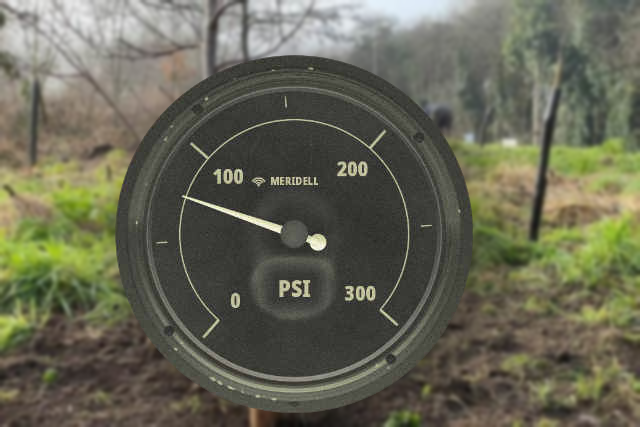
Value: 75psi
